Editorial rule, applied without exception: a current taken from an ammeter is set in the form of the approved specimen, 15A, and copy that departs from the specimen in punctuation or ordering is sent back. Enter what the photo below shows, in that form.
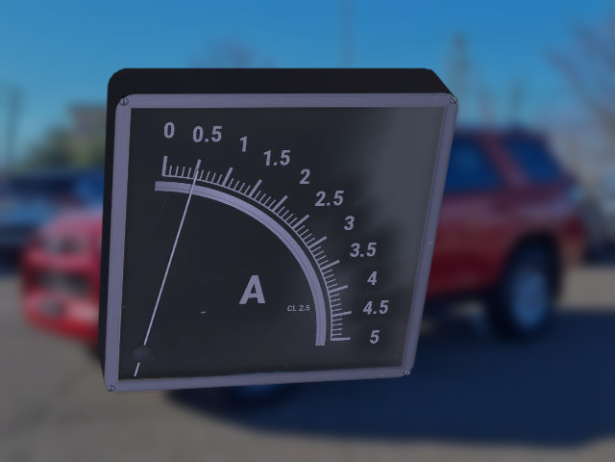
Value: 0.5A
